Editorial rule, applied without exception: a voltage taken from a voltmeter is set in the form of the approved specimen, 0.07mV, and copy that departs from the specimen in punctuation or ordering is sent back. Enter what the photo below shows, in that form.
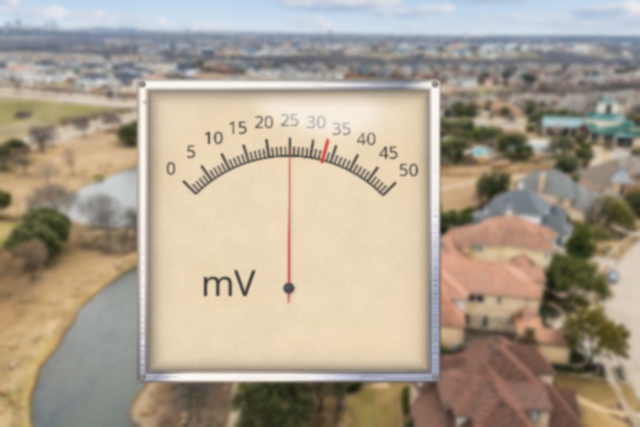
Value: 25mV
